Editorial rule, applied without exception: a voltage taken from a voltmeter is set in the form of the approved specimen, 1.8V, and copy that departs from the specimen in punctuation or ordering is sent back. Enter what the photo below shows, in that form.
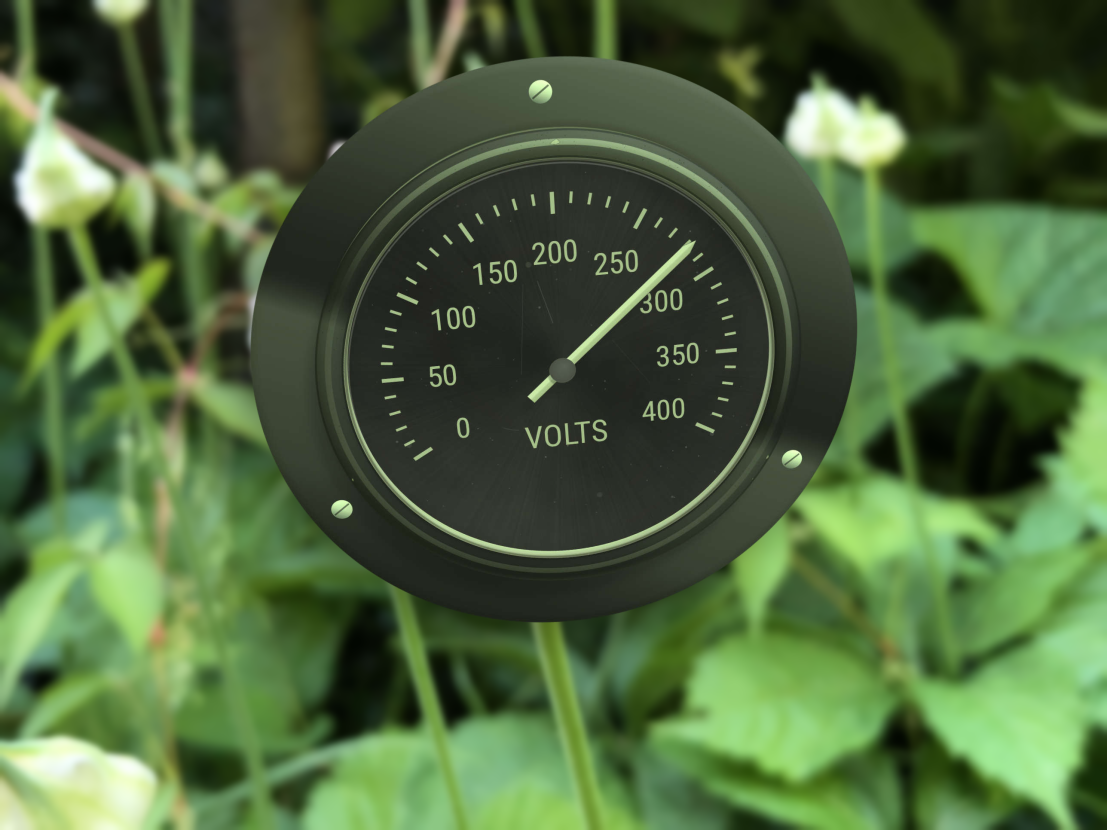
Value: 280V
